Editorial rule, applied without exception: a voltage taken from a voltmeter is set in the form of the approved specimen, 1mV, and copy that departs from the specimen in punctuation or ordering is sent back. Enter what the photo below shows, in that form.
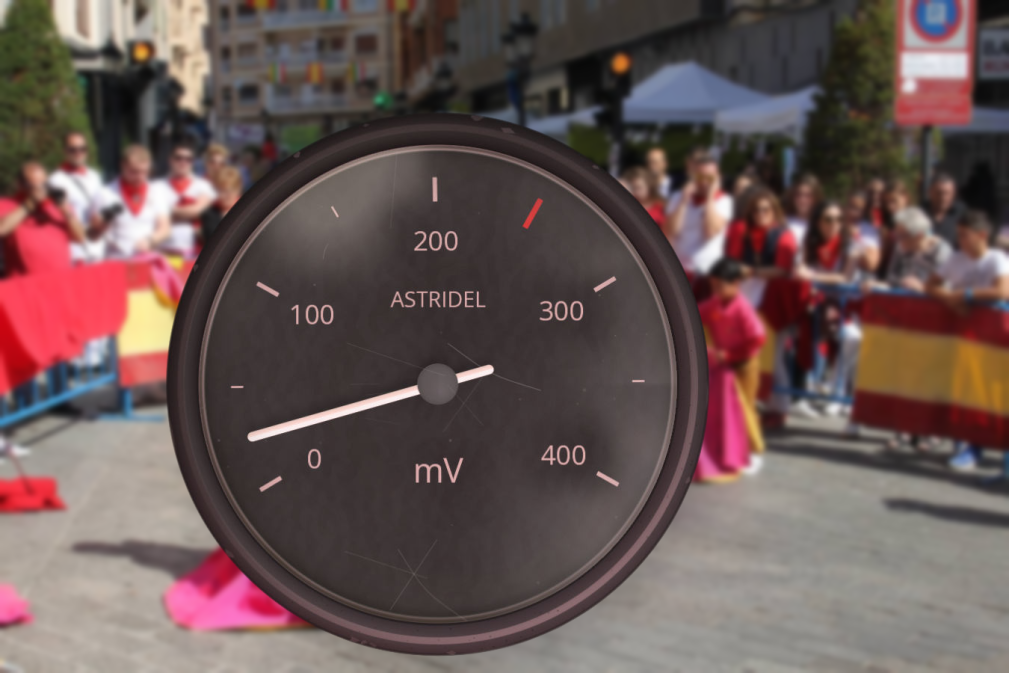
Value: 25mV
